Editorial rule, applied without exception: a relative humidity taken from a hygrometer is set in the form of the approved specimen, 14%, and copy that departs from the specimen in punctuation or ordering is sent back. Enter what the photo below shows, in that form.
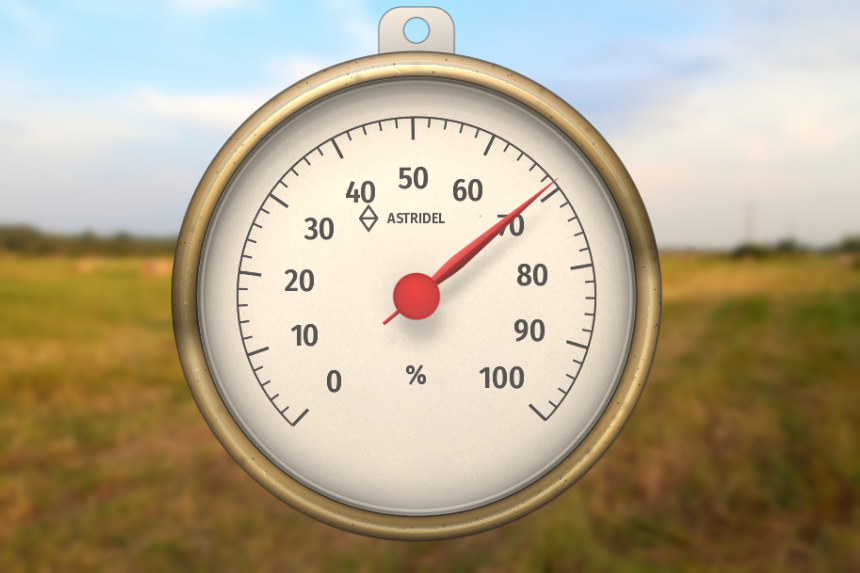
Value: 69%
